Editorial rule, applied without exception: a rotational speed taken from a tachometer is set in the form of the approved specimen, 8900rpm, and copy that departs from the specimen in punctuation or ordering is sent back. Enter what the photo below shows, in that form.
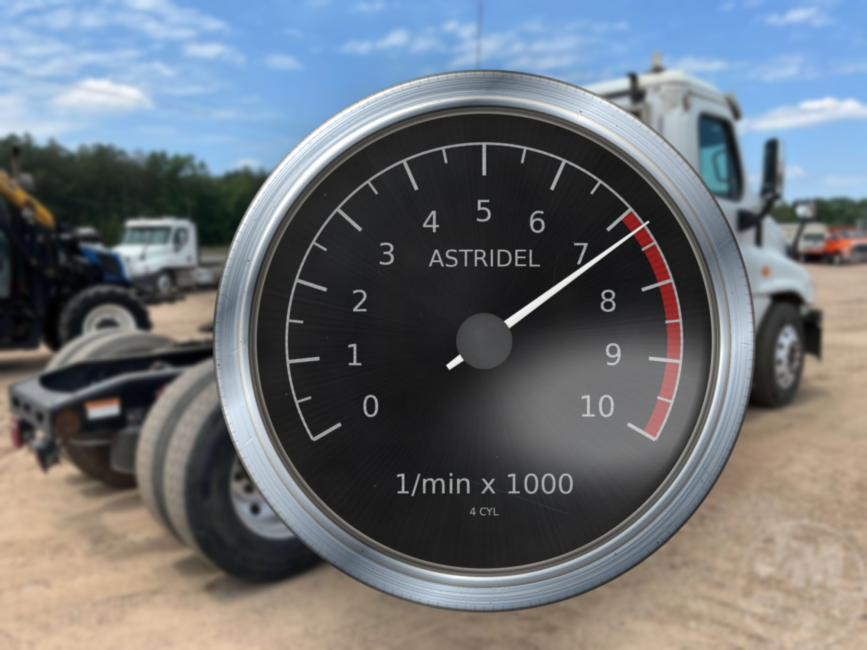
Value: 7250rpm
